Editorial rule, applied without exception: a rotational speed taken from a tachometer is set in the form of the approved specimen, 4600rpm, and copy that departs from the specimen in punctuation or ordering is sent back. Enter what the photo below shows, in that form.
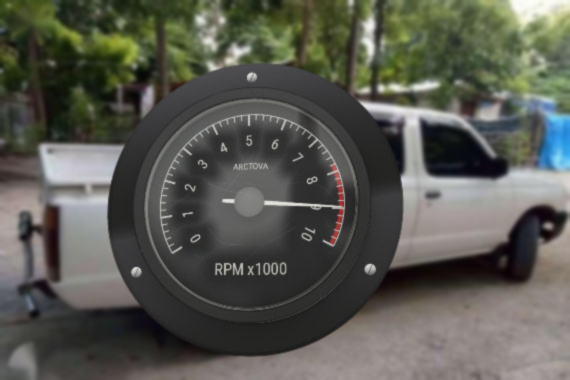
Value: 9000rpm
